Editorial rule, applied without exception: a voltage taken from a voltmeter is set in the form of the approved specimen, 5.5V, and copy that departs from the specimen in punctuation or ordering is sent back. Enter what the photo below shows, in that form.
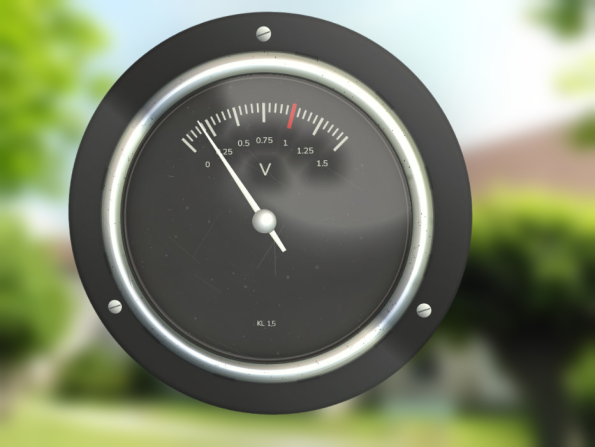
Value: 0.2V
